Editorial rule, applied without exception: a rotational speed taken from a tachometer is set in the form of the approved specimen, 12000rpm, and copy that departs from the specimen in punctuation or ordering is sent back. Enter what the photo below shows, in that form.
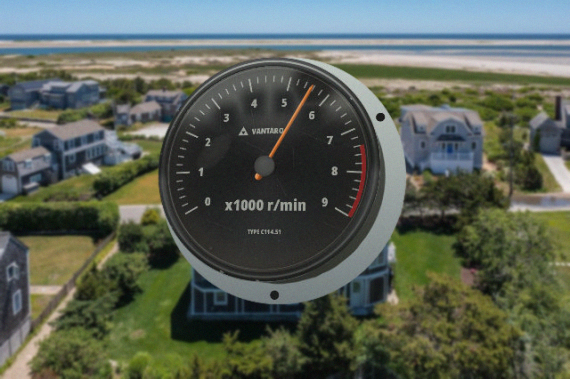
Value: 5600rpm
